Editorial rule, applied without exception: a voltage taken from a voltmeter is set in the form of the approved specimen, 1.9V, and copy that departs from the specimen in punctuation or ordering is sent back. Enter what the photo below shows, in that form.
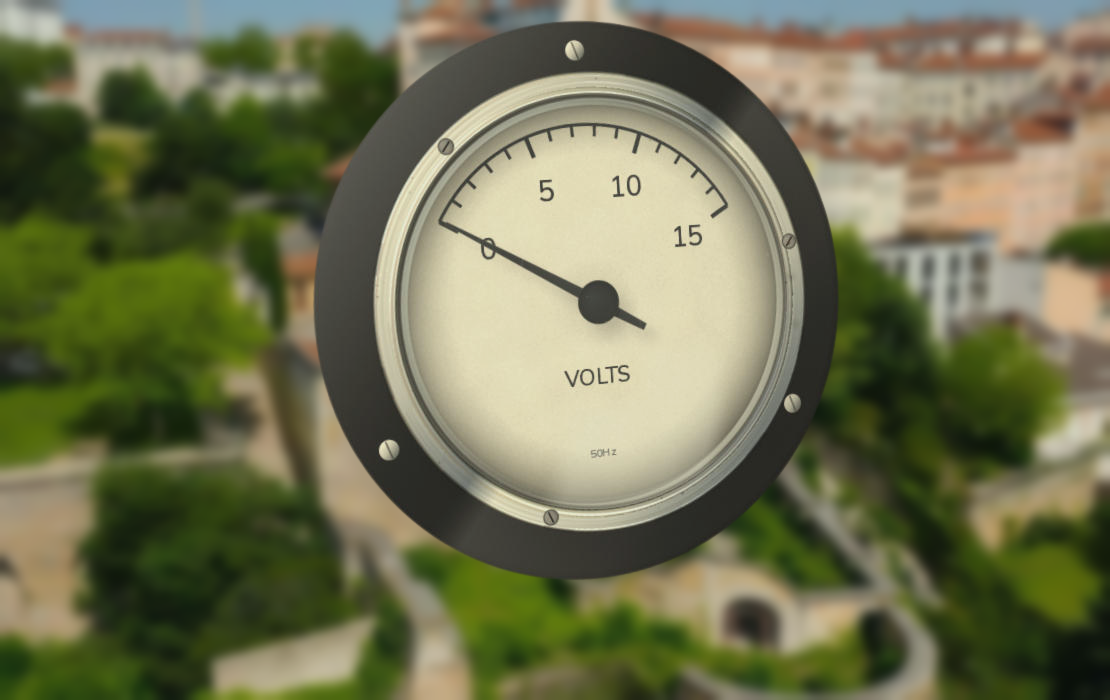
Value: 0V
